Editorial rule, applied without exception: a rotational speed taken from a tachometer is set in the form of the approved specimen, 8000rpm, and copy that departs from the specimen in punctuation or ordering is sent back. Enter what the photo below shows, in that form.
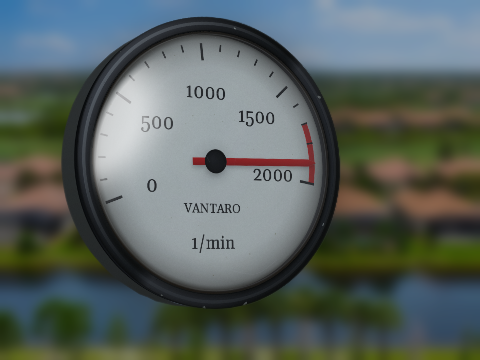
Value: 1900rpm
